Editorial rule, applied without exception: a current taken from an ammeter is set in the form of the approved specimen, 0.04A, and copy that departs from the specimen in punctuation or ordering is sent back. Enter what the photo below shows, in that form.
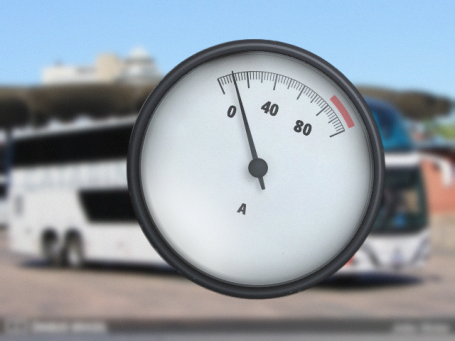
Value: 10A
